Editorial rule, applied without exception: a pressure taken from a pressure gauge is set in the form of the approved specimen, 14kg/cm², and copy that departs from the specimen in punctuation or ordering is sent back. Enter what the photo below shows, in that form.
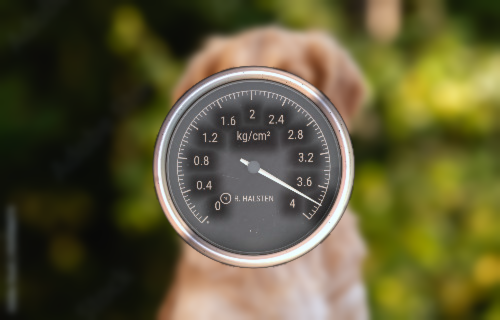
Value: 3.8kg/cm²
